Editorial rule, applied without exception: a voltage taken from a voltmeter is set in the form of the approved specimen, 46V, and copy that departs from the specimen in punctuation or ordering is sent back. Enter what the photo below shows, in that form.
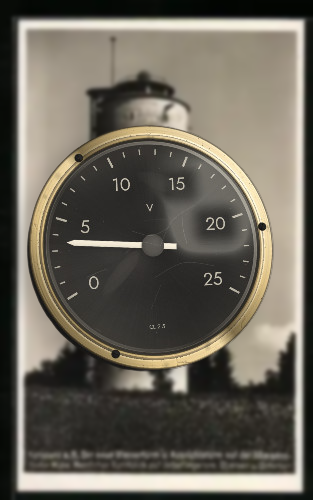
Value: 3.5V
